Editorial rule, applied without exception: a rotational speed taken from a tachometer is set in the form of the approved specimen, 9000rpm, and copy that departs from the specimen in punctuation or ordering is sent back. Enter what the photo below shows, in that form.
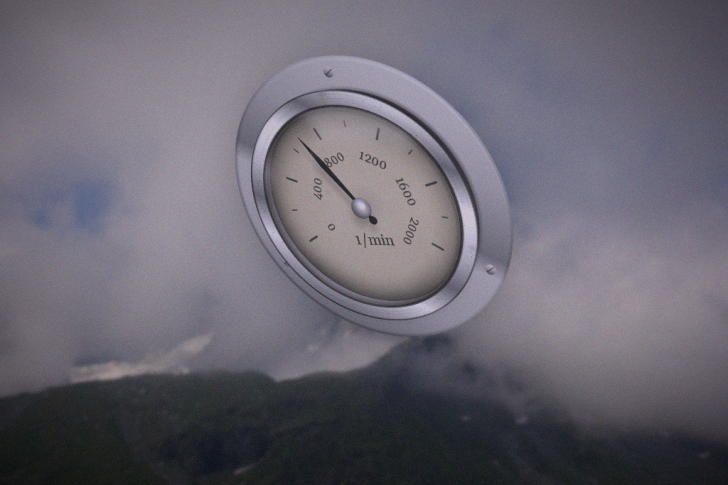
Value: 700rpm
